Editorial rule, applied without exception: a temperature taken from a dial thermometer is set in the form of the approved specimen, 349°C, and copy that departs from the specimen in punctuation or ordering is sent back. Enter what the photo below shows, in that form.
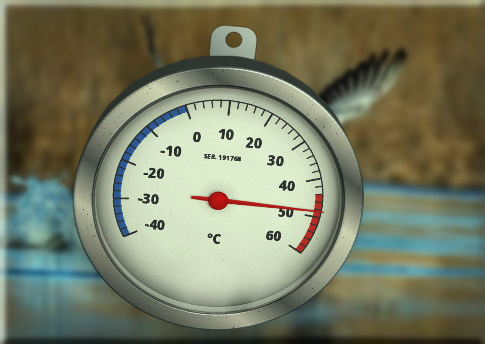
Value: 48°C
